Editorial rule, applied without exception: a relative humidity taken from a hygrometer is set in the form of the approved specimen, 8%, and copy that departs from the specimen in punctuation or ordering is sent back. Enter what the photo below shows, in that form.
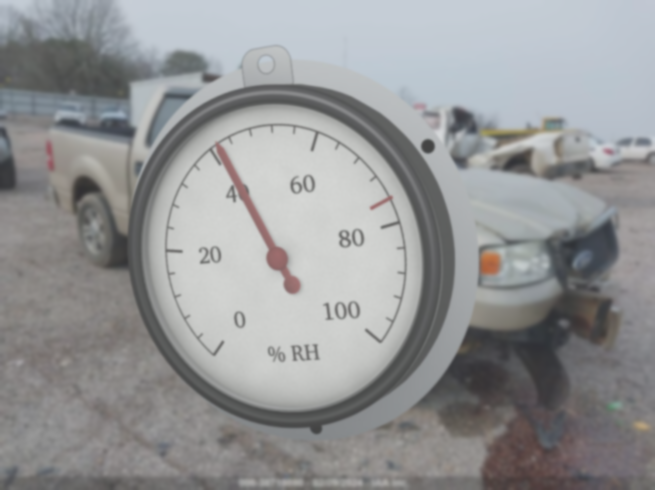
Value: 42%
